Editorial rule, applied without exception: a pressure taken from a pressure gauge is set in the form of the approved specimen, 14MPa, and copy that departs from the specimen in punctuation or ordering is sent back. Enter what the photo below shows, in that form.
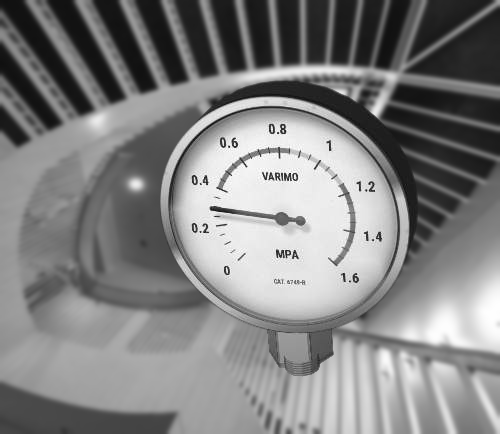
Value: 0.3MPa
